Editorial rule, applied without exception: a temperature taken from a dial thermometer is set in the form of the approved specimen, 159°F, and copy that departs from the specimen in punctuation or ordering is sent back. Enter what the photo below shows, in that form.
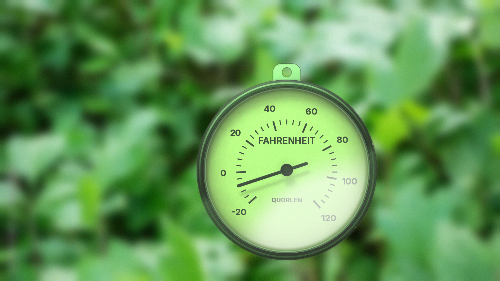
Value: -8°F
